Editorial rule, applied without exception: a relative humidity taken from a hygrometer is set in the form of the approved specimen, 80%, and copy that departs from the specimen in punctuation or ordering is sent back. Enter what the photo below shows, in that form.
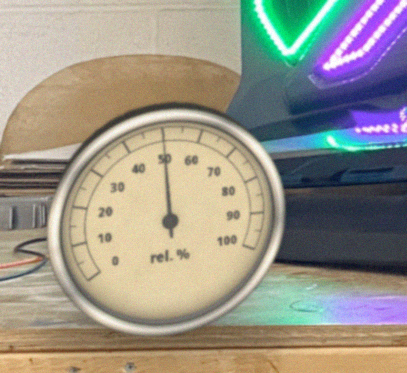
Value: 50%
